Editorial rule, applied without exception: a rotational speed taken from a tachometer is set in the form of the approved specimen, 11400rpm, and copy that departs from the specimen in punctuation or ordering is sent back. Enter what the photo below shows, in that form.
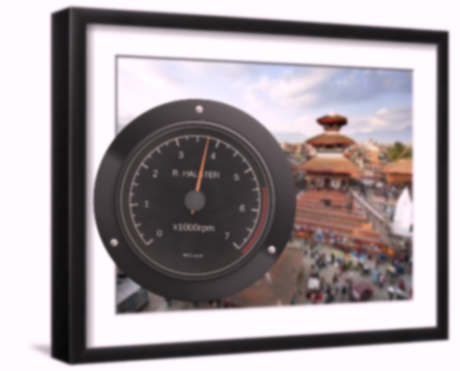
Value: 3750rpm
